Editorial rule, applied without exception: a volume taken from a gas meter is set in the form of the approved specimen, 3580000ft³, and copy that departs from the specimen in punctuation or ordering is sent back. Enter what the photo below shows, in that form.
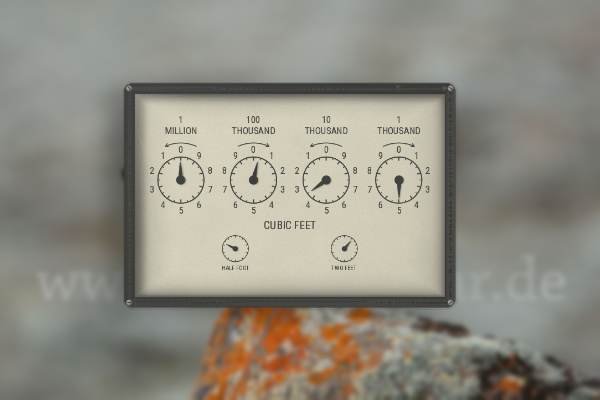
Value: 3500ft³
